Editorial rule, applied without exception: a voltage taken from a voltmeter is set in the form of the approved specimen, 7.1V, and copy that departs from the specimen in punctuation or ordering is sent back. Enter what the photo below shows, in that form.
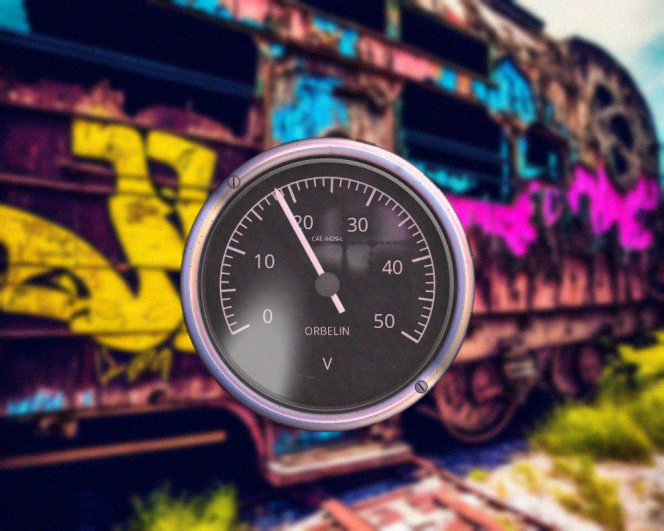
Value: 18.5V
